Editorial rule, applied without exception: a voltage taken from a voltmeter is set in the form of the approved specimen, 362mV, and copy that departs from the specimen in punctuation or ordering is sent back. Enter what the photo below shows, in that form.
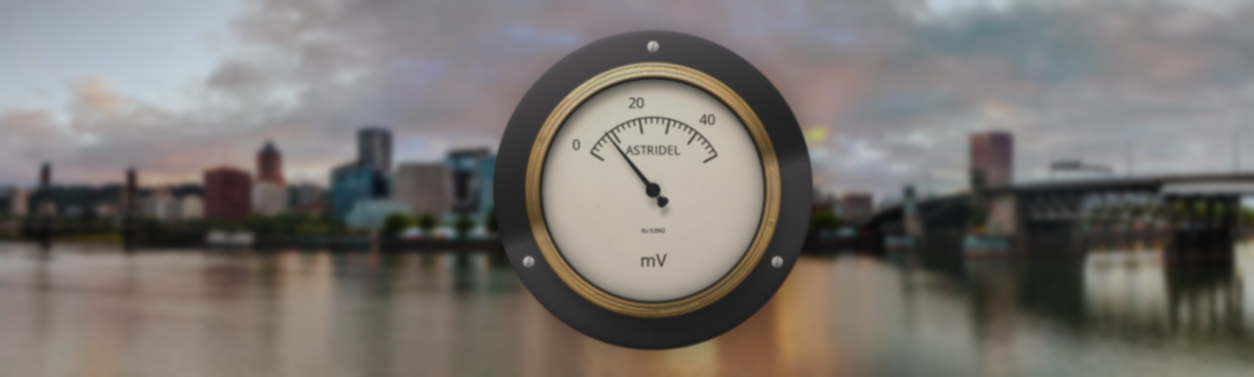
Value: 8mV
